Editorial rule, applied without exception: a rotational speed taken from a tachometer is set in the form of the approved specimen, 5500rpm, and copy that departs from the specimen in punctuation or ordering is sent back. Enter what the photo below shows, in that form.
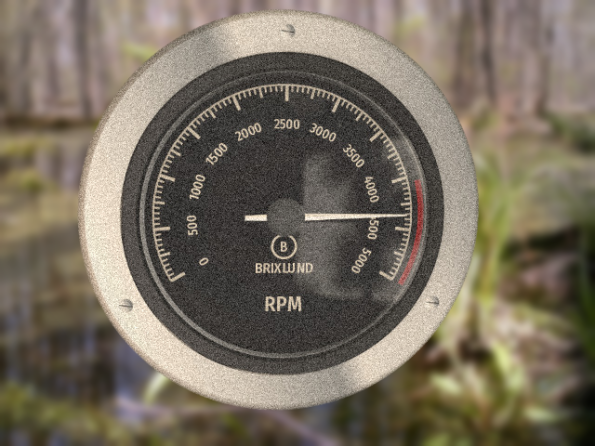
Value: 4350rpm
